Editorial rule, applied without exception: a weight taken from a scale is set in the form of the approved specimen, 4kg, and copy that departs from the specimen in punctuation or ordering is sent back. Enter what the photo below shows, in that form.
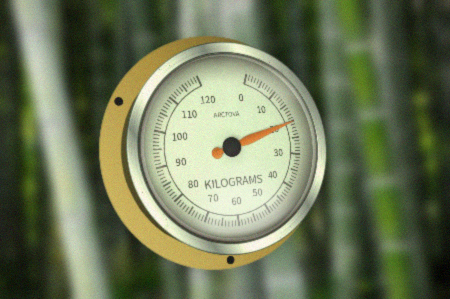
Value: 20kg
